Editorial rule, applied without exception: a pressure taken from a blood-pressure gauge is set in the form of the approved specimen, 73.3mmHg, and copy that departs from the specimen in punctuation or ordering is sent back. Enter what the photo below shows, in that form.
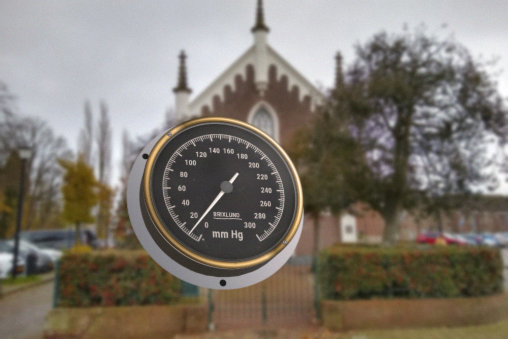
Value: 10mmHg
